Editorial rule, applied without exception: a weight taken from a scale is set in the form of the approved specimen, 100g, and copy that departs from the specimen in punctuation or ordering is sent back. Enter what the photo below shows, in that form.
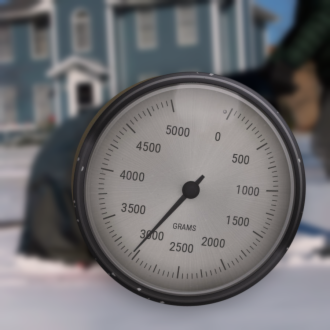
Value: 3050g
